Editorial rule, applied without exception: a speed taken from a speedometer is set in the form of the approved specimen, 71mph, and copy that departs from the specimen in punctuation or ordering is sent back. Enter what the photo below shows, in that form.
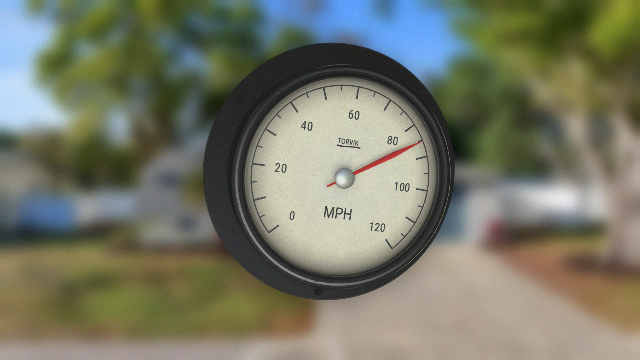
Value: 85mph
